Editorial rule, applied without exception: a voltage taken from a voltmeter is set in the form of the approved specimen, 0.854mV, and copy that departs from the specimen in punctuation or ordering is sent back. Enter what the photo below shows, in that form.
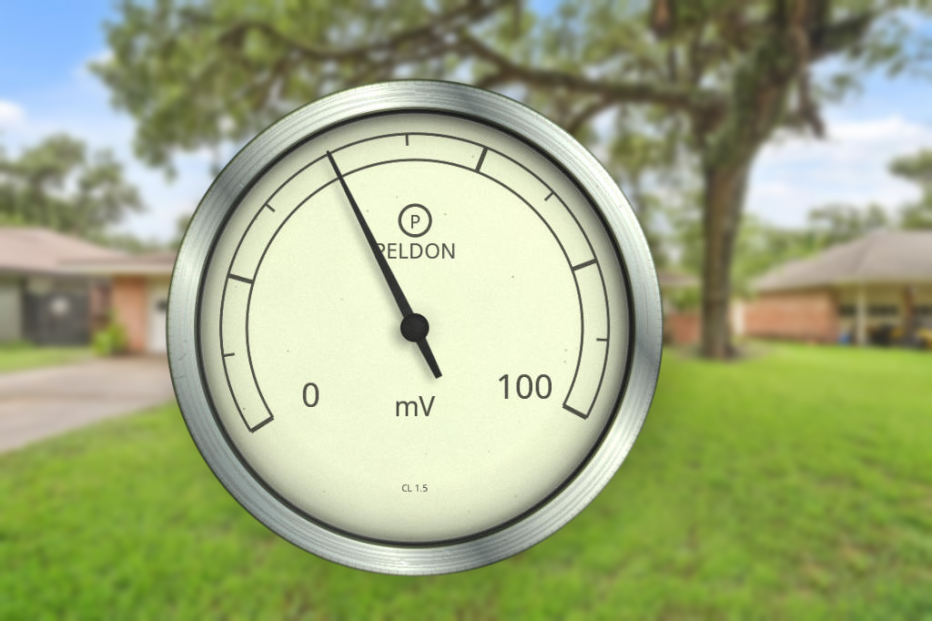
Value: 40mV
